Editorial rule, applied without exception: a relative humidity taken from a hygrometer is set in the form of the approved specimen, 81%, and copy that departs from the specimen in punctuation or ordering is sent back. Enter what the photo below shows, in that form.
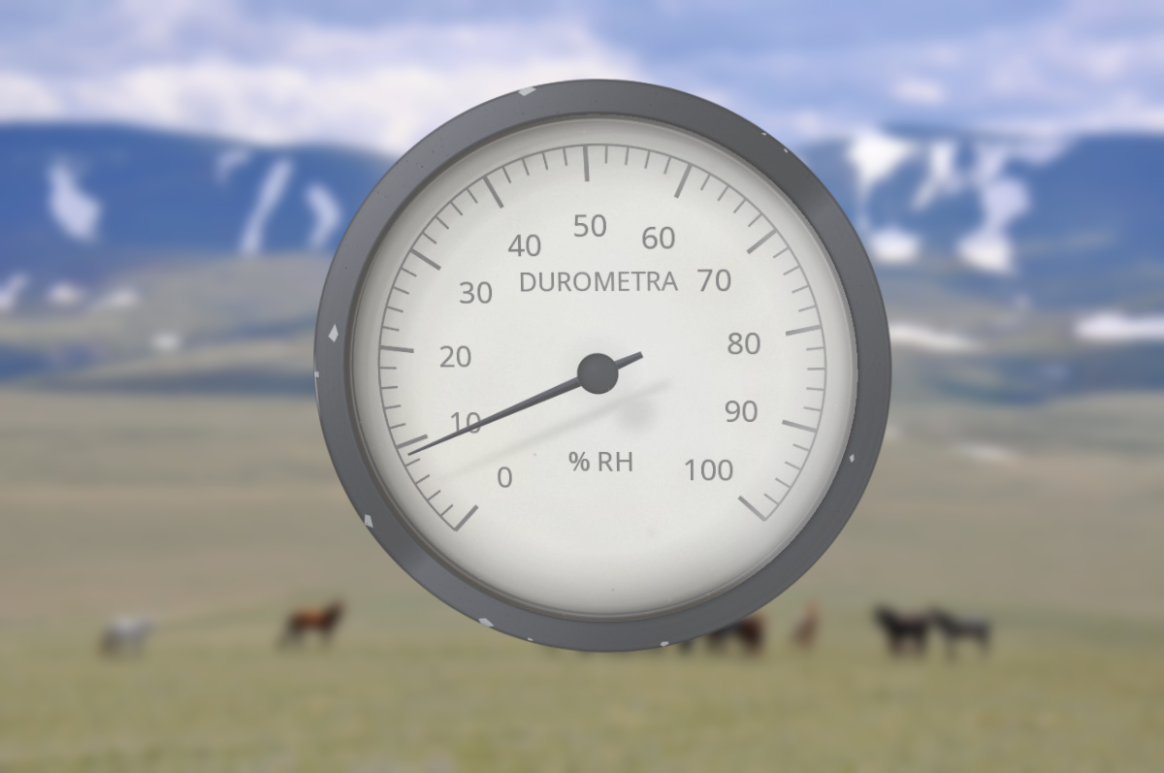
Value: 9%
